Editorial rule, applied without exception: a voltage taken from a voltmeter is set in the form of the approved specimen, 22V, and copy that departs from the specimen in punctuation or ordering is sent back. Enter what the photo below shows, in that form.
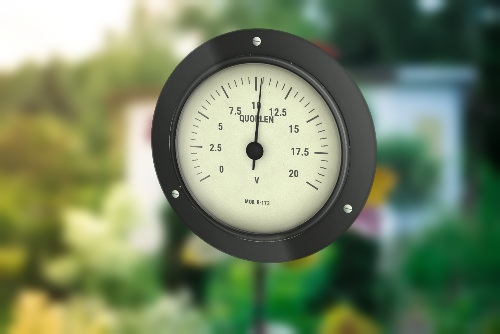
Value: 10.5V
